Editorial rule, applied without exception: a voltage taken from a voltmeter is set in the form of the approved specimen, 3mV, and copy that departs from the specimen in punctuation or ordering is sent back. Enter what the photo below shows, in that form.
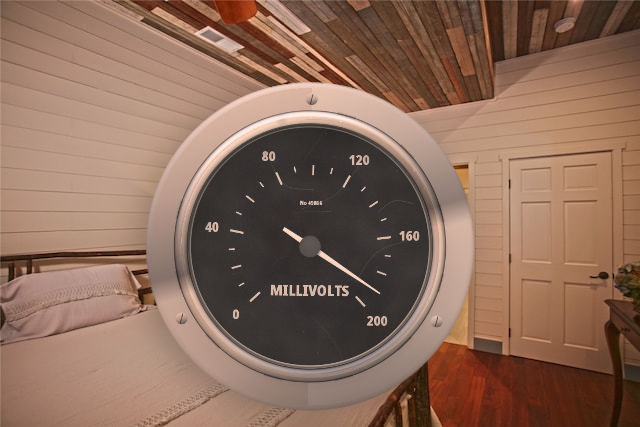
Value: 190mV
